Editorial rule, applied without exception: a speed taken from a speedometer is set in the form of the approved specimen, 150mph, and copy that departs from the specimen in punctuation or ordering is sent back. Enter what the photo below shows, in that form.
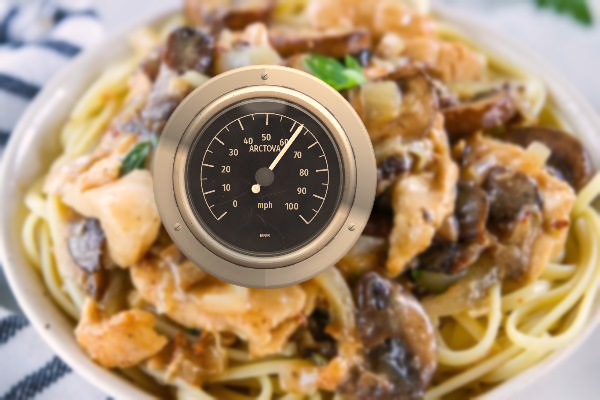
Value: 62.5mph
